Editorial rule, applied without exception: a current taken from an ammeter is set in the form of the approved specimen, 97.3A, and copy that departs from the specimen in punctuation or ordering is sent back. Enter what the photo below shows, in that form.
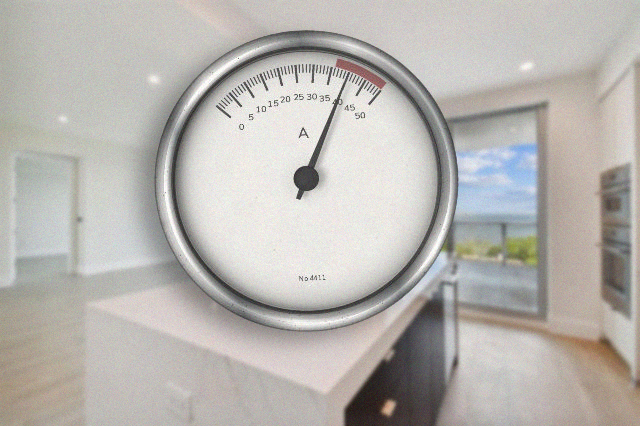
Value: 40A
